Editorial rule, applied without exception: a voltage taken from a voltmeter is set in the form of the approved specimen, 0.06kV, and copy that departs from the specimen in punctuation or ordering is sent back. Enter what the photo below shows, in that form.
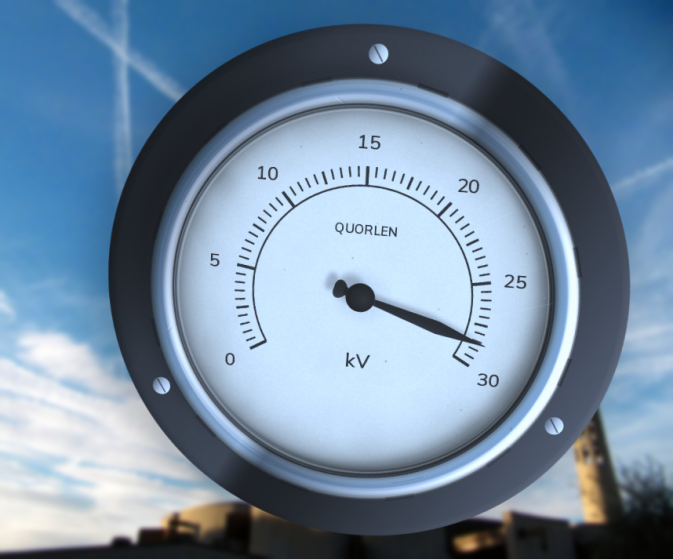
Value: 28.5kV
